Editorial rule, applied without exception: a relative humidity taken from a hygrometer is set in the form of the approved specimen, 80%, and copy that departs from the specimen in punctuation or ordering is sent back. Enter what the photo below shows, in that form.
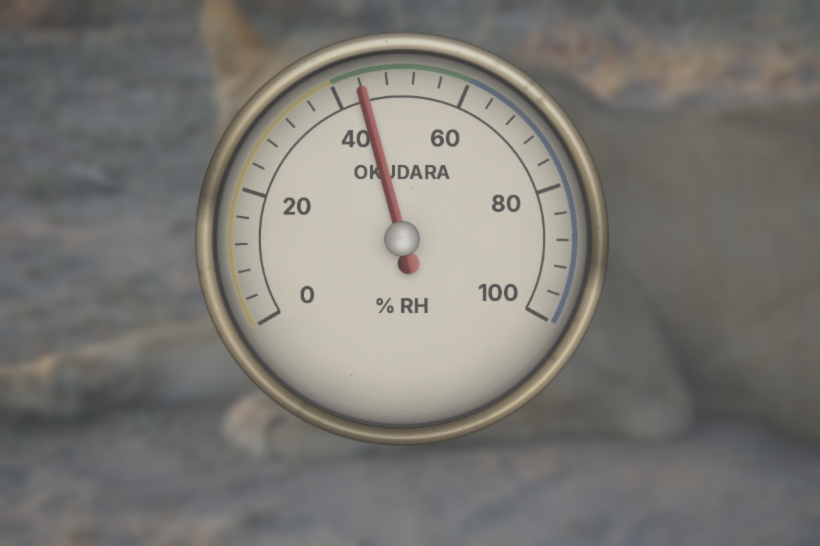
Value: 44%
